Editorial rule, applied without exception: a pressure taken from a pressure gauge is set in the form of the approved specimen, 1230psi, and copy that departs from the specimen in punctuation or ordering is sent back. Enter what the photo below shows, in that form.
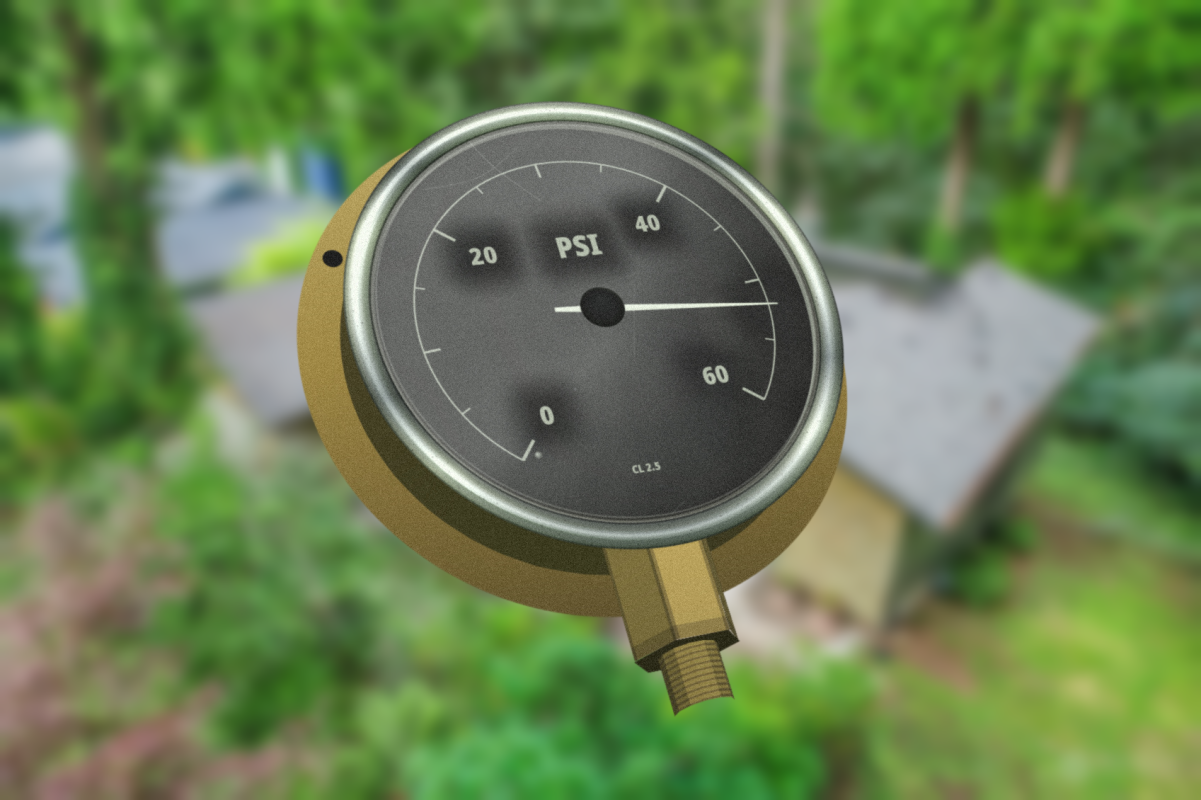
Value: 52.5psi
